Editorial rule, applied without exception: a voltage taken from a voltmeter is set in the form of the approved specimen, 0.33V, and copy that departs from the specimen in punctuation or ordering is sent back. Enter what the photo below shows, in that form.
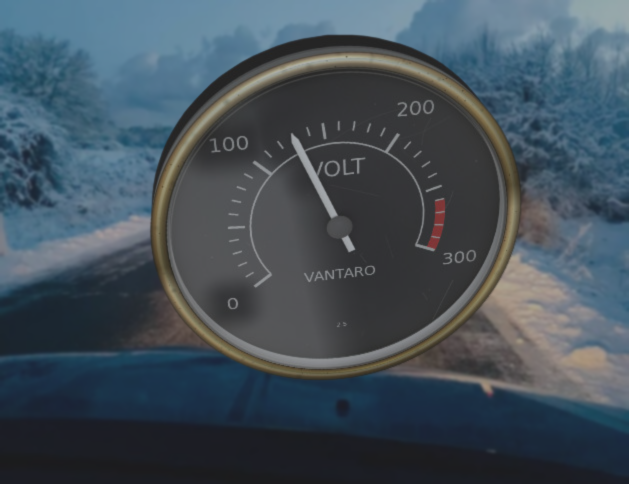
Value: 130V
